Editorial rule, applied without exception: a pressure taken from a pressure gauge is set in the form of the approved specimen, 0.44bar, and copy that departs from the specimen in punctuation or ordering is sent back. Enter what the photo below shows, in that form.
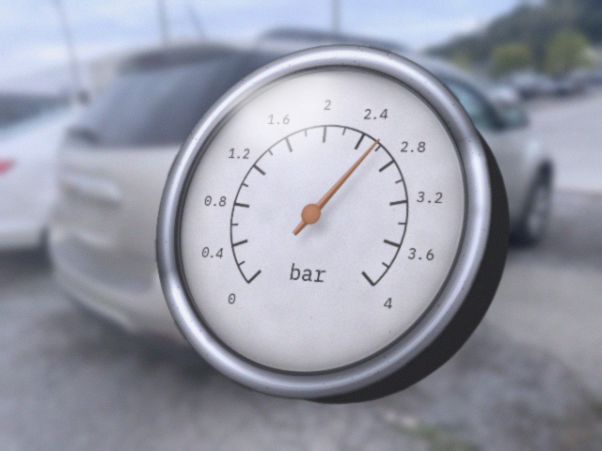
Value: 2.6bar
